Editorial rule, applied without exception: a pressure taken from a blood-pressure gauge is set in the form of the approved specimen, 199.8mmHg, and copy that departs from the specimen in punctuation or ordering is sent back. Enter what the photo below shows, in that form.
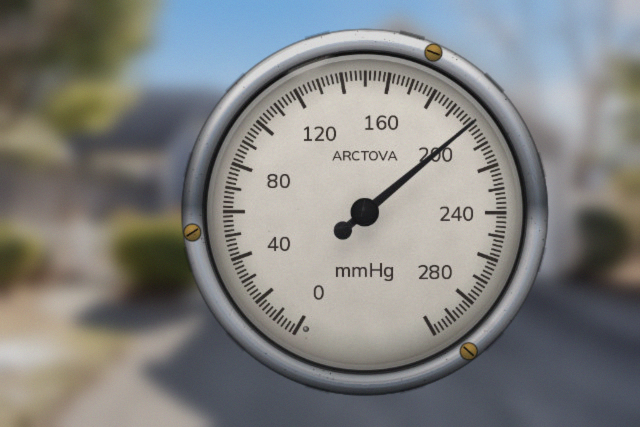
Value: 200mmHg
